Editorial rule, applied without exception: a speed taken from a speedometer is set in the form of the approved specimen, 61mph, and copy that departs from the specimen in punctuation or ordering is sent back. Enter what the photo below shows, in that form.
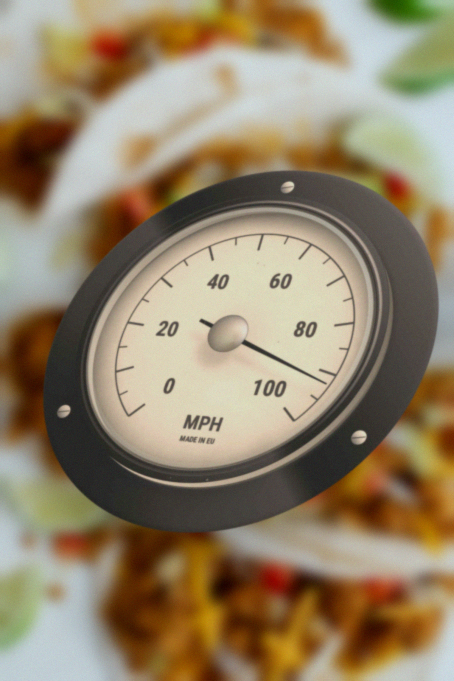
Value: 92.5mph
